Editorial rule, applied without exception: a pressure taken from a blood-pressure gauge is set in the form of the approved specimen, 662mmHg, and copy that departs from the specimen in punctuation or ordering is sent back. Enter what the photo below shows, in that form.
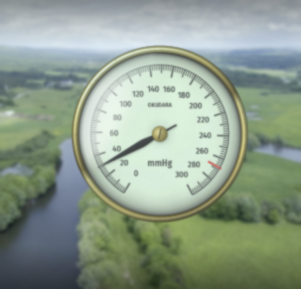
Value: 30mmHg
